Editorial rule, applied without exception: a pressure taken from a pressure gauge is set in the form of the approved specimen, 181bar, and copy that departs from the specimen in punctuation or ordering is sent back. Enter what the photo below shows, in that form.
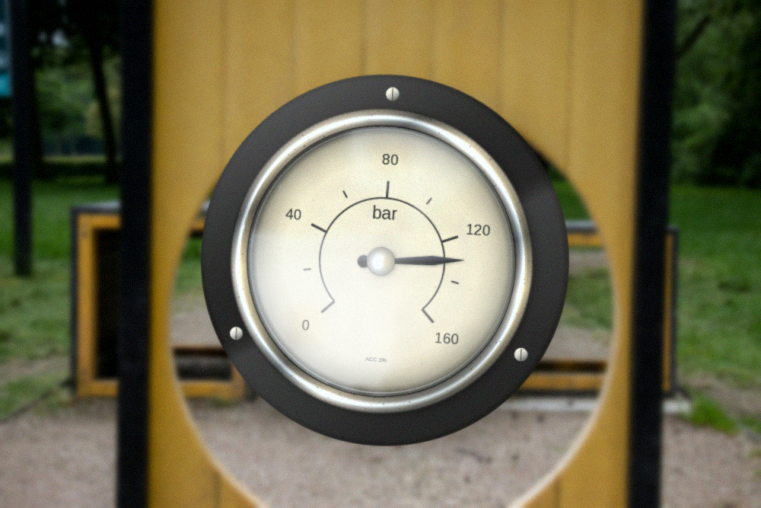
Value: 130bar
